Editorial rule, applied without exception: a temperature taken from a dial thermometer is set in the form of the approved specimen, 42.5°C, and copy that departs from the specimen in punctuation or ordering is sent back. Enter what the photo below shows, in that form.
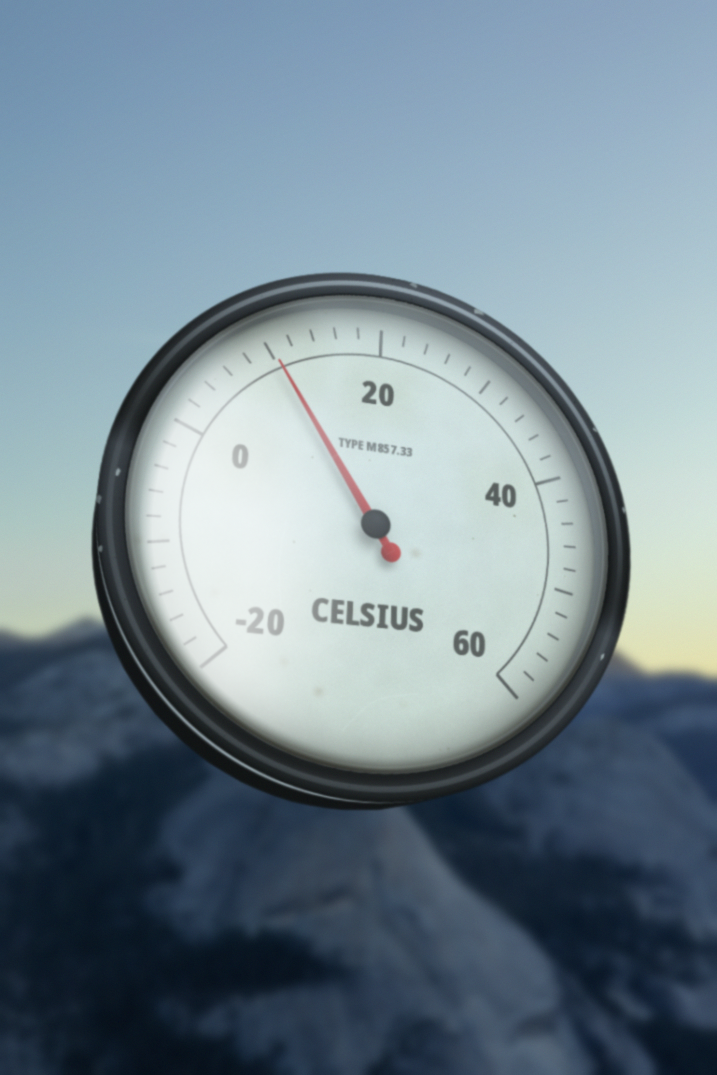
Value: 10°C
